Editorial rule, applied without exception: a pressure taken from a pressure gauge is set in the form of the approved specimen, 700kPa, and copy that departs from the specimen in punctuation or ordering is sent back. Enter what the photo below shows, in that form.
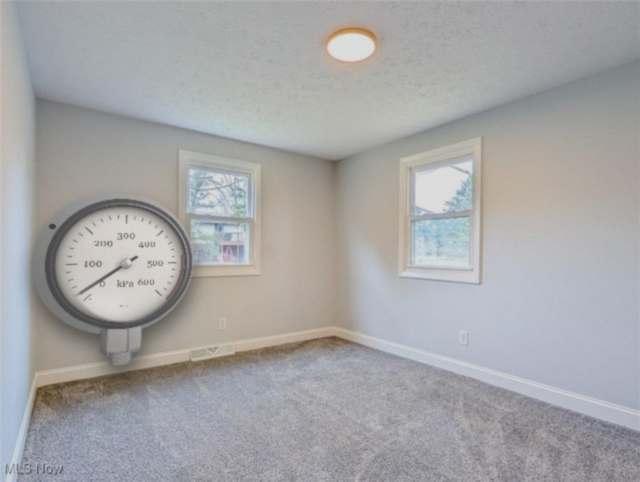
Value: 20kPa
